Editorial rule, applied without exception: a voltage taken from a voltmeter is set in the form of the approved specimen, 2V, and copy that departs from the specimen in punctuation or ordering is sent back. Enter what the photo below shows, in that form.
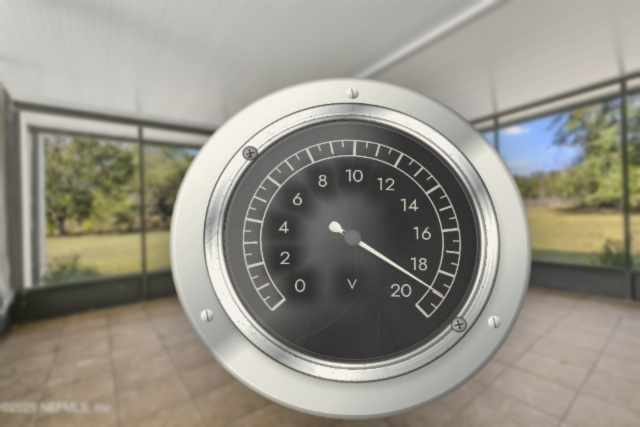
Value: 19V
